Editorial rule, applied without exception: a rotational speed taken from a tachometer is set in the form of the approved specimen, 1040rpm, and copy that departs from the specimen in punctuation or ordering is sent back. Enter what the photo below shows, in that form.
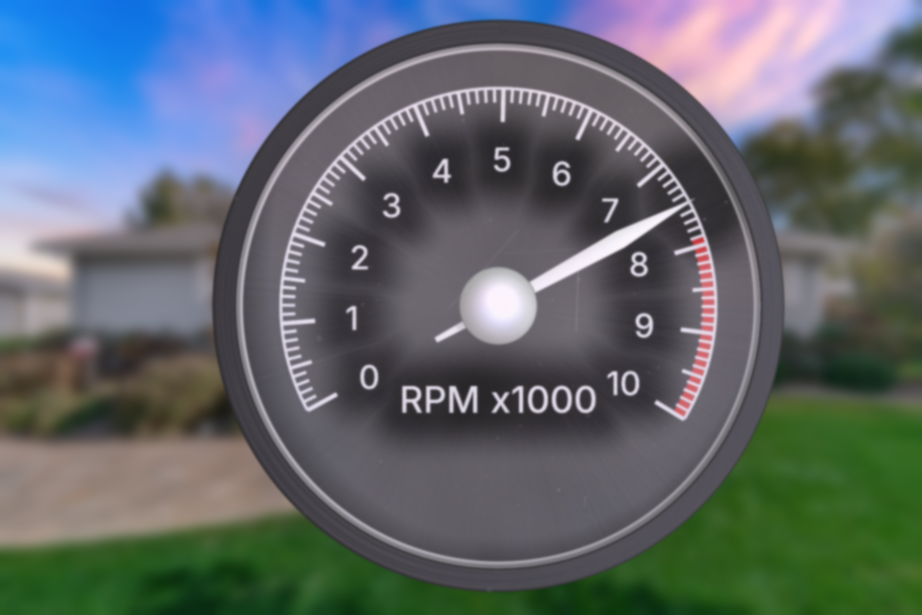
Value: 7500rpm
